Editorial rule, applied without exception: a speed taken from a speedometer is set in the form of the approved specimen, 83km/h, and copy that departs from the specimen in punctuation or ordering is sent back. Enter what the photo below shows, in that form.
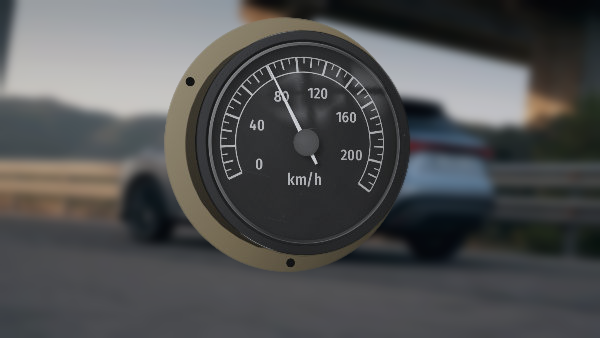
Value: 80km/h
